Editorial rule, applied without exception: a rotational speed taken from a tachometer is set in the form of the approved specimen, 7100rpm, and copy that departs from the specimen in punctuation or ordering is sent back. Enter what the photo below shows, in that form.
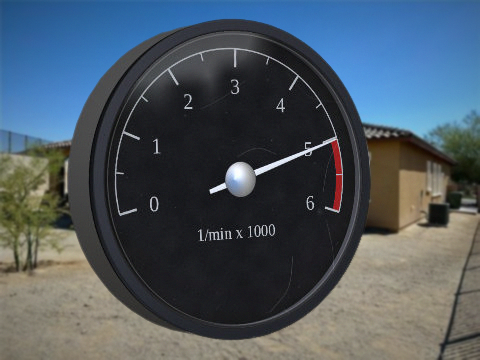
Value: 5000rpm
